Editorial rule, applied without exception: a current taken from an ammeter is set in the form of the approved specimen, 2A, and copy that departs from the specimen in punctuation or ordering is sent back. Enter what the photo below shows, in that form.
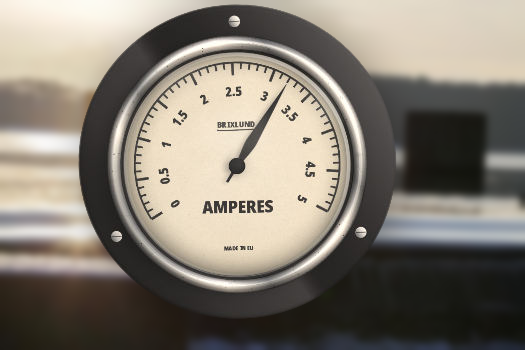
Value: 3.2A
